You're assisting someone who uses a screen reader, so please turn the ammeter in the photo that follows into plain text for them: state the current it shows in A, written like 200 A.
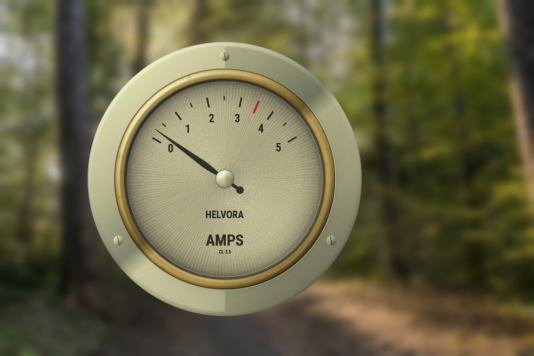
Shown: 0.25 A
